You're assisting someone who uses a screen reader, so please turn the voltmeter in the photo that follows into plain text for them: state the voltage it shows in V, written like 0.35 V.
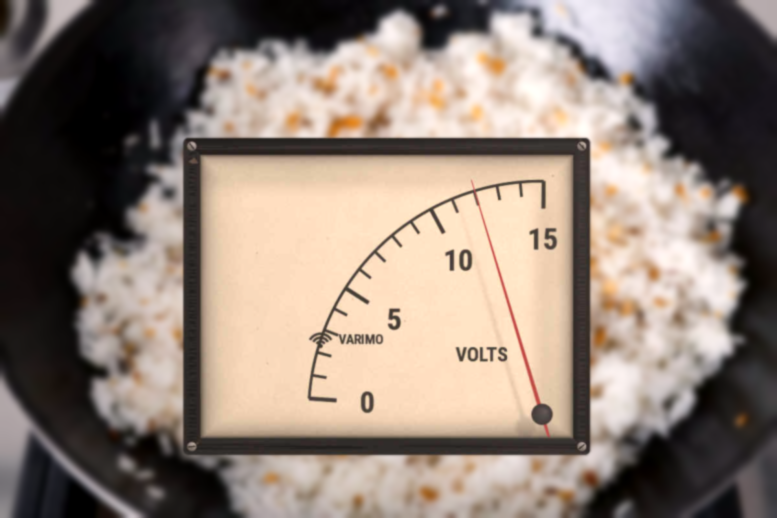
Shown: 12 V
